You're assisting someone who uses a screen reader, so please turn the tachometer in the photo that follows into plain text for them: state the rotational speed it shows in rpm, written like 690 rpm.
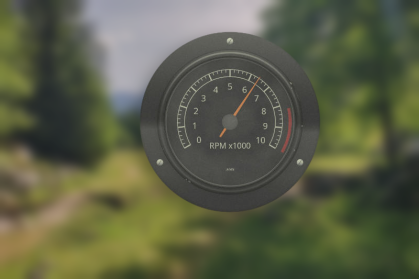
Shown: 6400 rpm
